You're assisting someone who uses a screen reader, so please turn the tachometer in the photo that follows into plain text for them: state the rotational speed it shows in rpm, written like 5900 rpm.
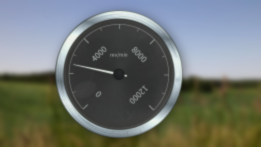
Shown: 2500 rpm
